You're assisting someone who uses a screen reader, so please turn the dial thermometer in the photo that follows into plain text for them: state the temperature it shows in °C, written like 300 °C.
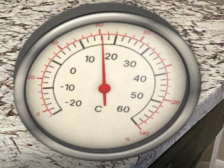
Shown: 16 °C
